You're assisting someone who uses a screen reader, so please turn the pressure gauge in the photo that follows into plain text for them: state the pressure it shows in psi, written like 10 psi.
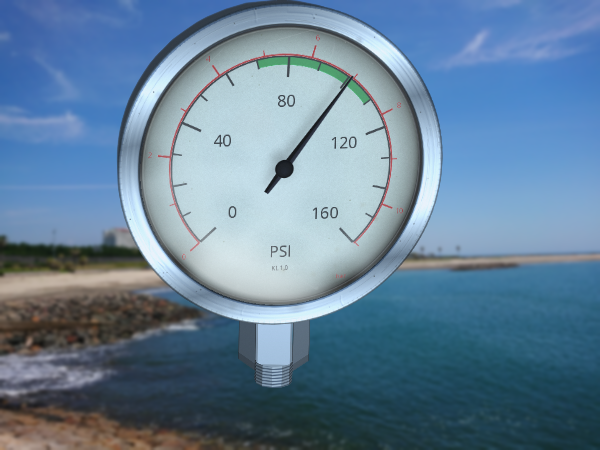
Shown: 100 psi
